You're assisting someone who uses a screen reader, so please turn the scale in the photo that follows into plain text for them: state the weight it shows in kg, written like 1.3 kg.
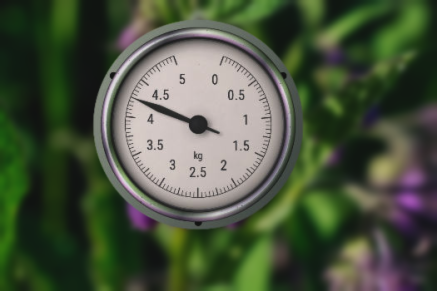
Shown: 4.25 kg
